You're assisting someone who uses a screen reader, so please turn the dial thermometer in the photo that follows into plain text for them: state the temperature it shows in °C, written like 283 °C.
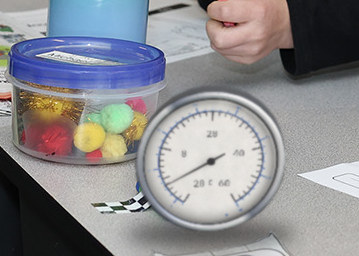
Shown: -12 °C
